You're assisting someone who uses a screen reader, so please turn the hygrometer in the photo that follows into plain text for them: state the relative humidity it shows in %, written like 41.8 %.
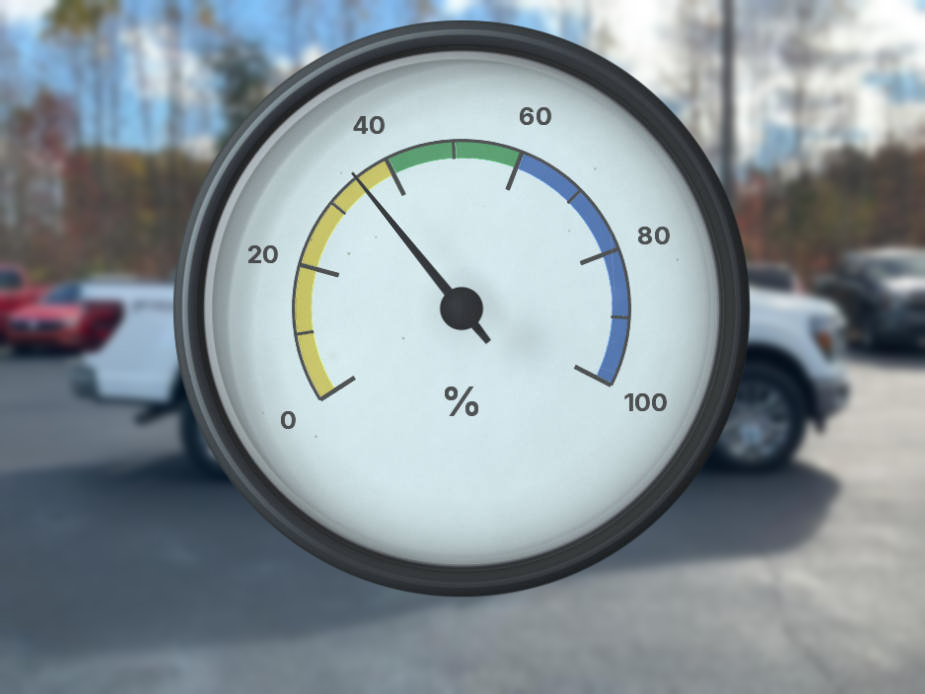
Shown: 35 %
